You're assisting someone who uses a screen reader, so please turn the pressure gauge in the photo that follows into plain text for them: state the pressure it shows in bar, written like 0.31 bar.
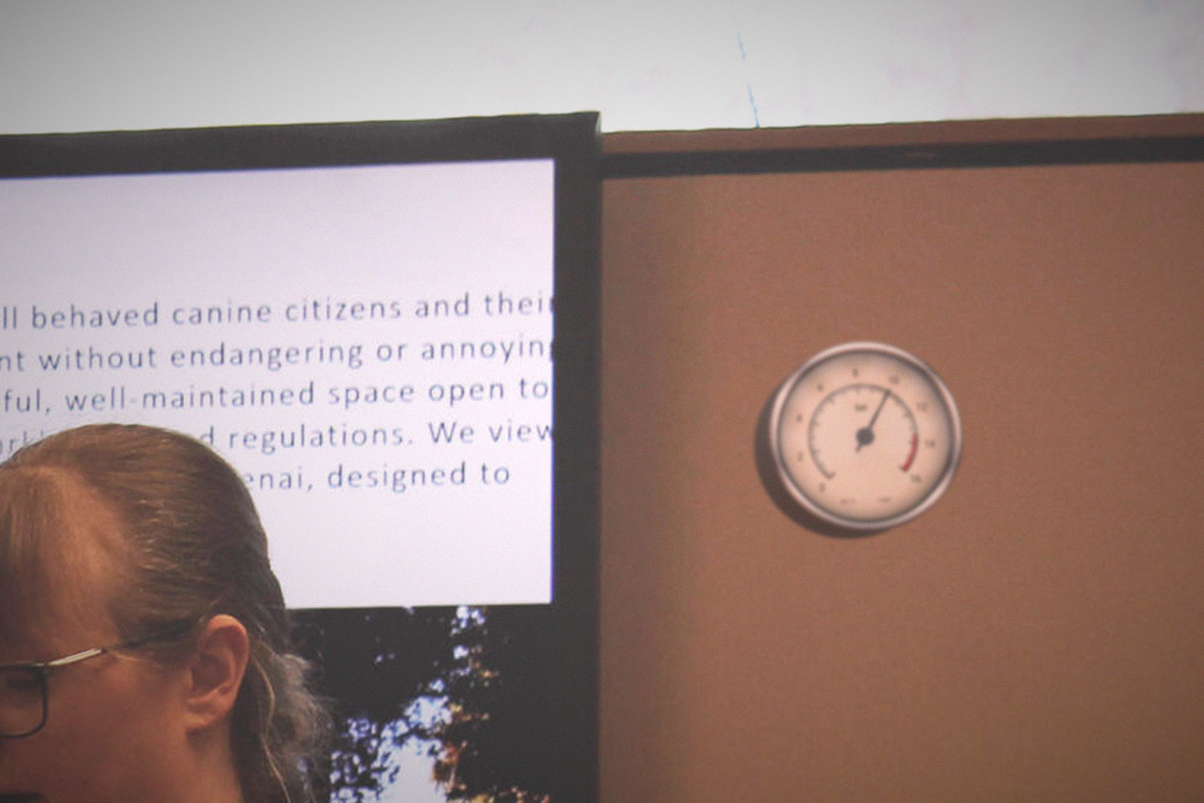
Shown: 10 bar
